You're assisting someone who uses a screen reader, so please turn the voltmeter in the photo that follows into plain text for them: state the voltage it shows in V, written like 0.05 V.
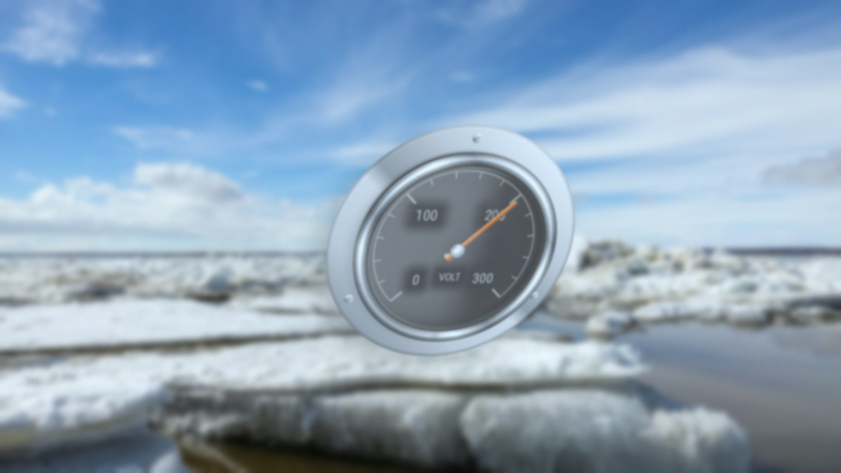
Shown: 200 V
